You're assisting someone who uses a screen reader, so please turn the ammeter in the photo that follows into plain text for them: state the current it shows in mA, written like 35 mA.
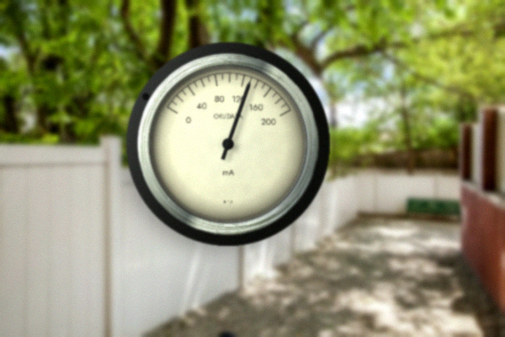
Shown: 130 mA
